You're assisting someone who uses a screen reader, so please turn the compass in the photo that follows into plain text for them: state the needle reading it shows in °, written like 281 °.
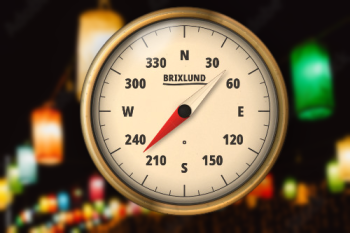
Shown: 225 °
